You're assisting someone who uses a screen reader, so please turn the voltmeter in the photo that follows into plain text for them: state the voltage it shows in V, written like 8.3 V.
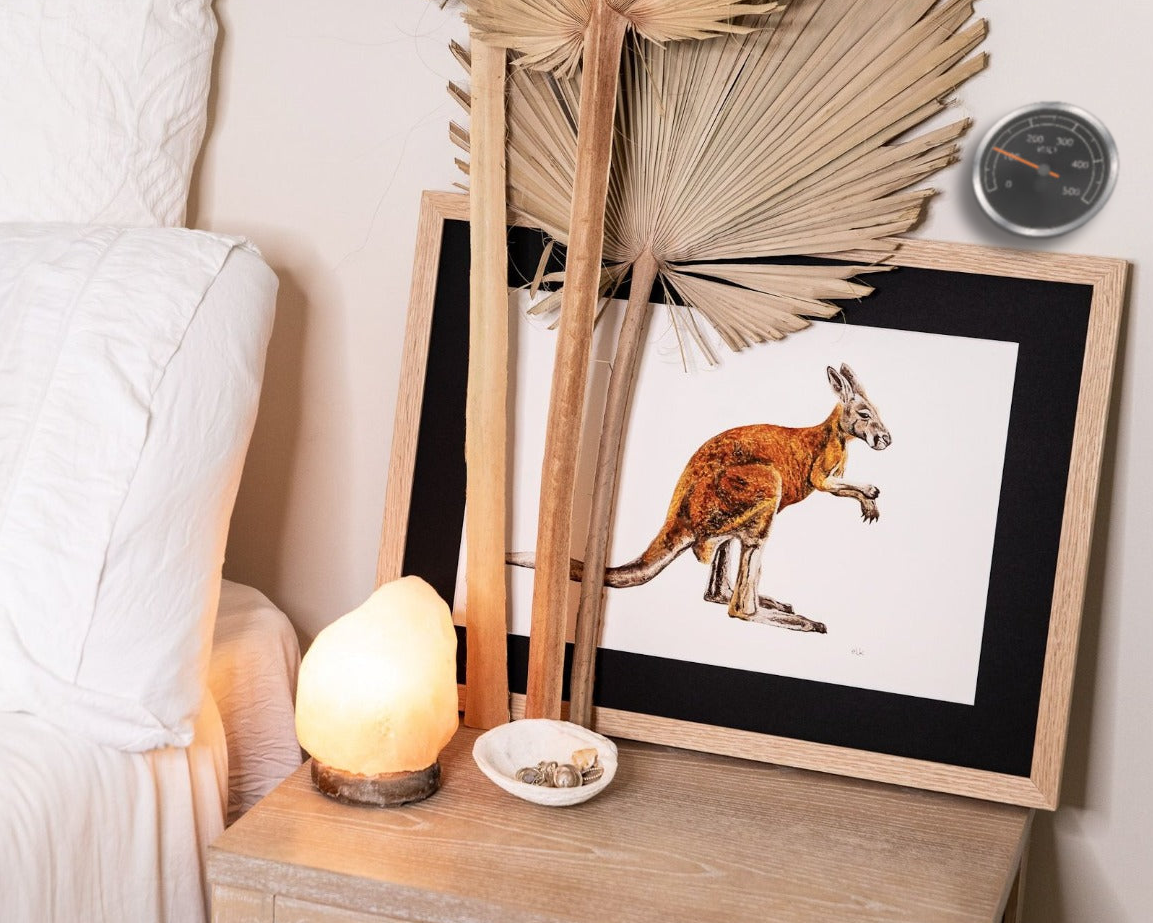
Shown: 100 V
